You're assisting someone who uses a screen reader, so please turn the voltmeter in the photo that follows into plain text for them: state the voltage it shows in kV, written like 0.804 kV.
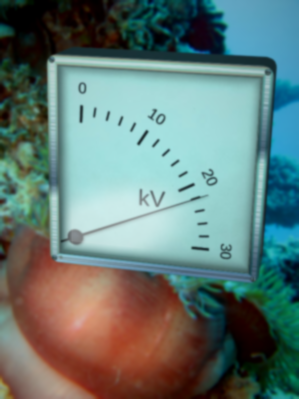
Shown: 22 kV
